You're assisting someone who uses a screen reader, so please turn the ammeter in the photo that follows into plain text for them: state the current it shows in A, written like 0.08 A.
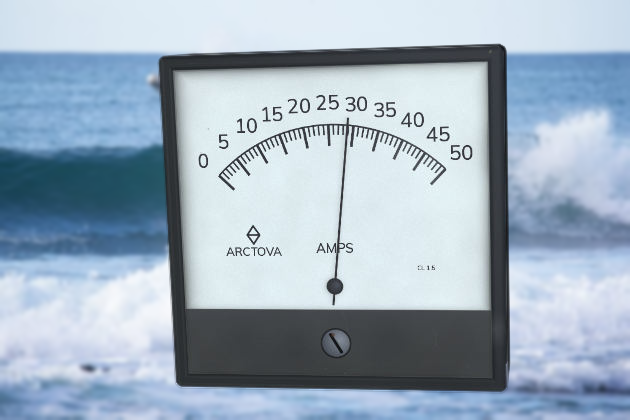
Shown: 29 A
